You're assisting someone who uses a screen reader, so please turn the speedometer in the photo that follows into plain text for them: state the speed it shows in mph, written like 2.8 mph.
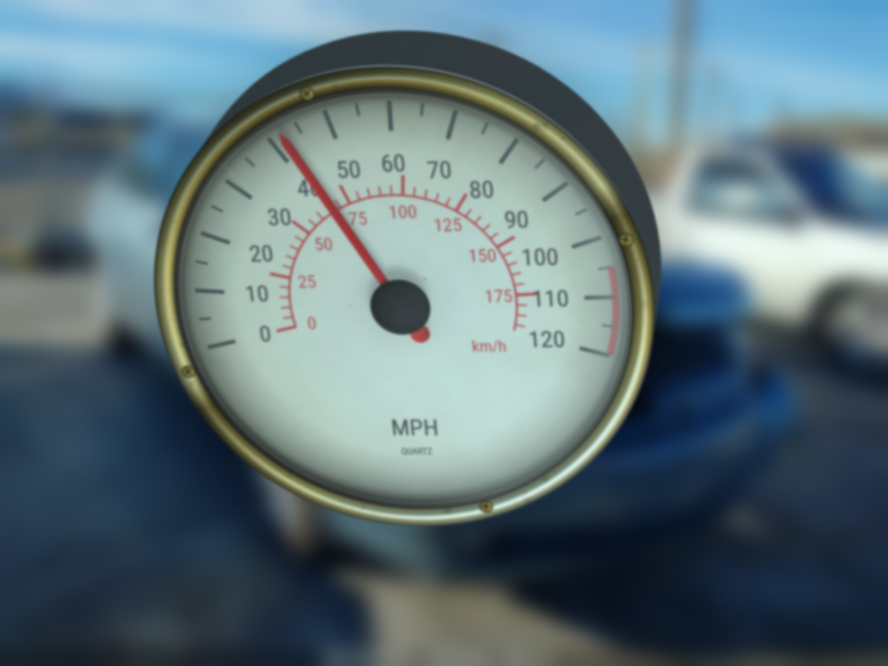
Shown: 42.5 mph
